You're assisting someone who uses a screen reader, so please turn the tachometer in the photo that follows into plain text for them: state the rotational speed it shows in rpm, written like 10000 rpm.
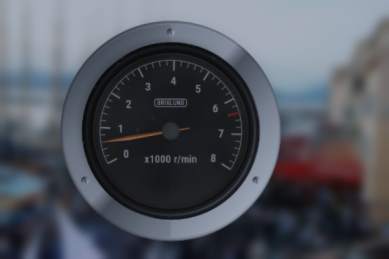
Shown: 600 rpm
